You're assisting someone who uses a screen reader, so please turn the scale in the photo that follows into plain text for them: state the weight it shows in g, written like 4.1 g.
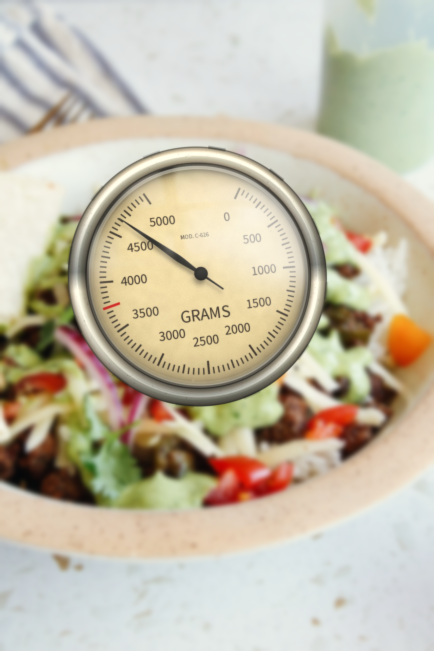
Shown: 4650 g
